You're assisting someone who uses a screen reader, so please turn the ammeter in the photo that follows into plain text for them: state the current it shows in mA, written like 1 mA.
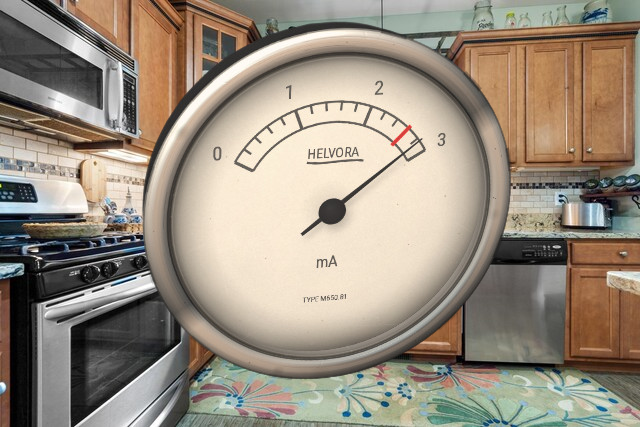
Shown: 2.8 mA
